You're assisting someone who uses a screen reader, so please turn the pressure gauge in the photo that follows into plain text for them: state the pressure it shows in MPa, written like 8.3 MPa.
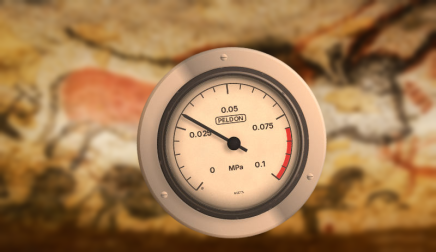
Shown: 0.03 MPa
